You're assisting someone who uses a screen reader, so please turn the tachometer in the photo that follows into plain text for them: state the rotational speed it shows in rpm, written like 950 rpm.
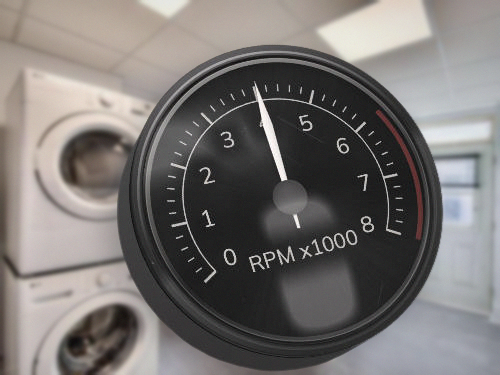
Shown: 4000 rpm
